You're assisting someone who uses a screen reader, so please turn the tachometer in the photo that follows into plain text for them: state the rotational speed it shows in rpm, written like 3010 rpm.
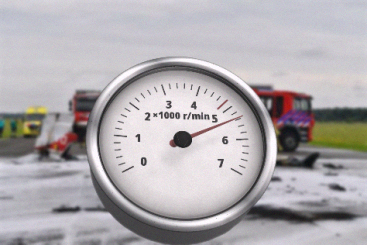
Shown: 5400 rpm
